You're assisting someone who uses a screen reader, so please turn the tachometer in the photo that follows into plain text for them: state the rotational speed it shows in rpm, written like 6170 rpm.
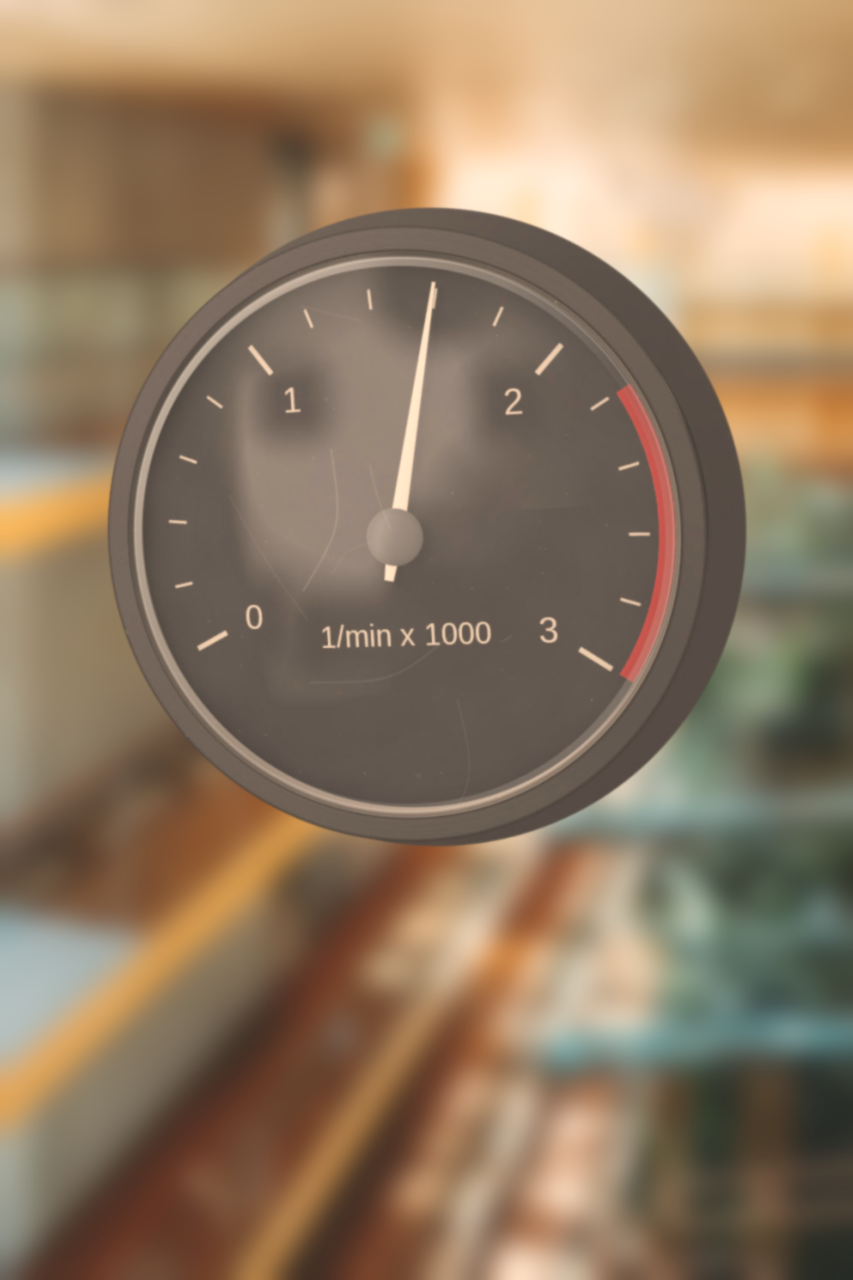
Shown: 1600 rpm
